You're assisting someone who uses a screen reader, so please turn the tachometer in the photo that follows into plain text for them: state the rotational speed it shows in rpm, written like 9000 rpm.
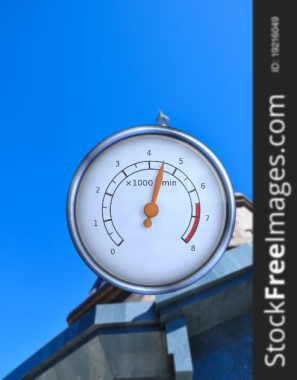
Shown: 4500 rpm
